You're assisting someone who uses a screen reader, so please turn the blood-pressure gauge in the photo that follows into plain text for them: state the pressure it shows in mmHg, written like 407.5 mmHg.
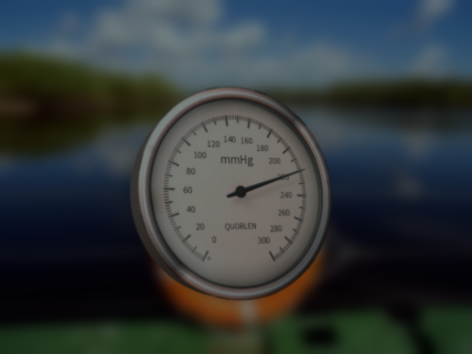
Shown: 220 mmHg
